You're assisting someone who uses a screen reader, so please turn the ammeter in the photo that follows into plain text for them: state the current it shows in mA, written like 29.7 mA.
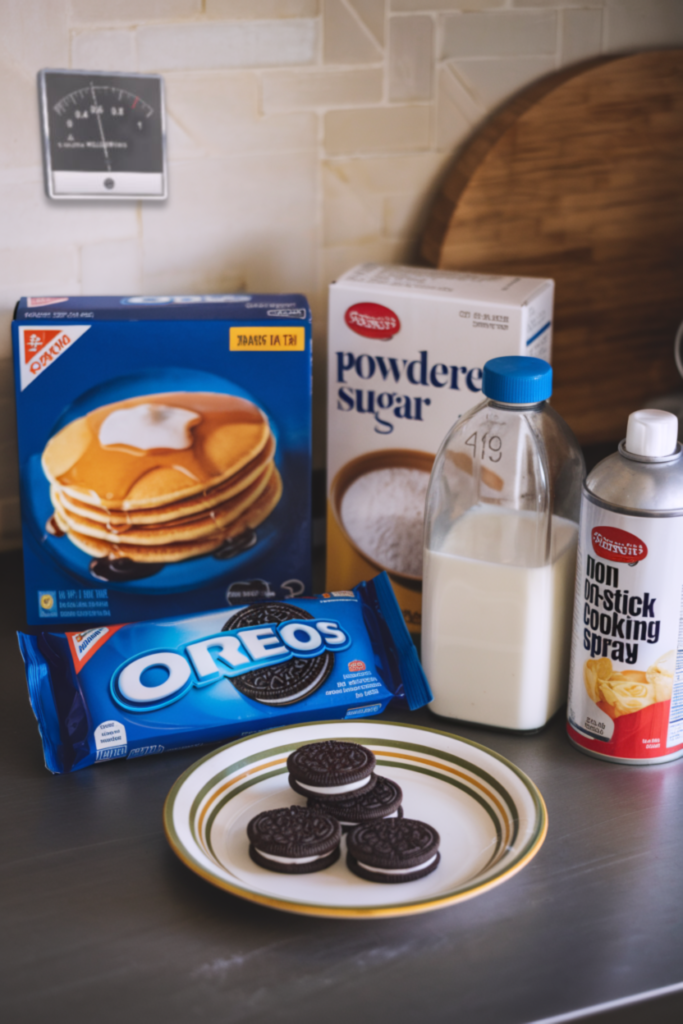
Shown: 0.6 mA
